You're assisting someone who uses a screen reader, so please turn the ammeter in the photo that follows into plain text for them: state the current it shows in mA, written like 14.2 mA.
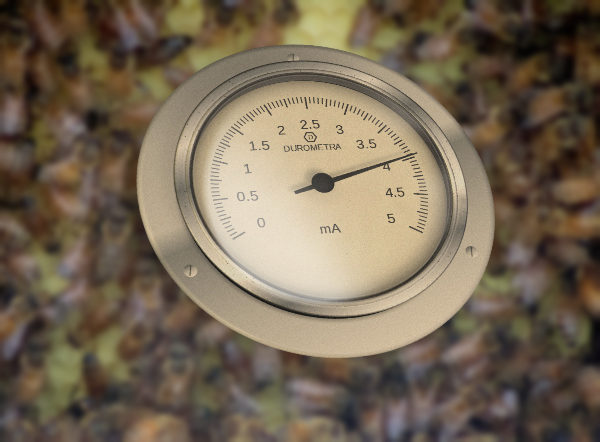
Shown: 4 mA
